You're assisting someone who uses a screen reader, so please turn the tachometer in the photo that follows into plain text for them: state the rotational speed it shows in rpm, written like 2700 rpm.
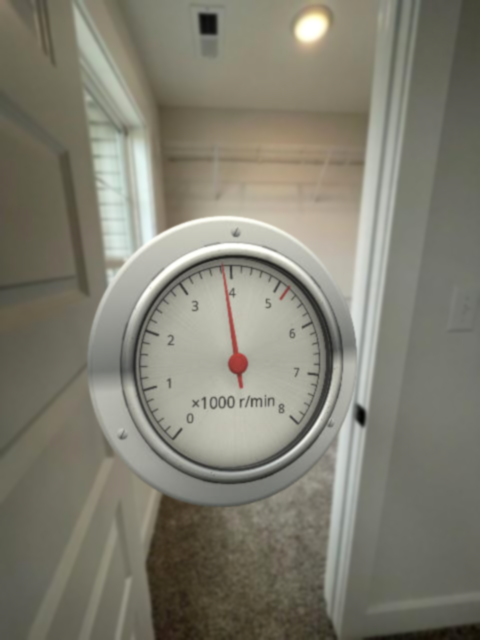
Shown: 3800 rpm
